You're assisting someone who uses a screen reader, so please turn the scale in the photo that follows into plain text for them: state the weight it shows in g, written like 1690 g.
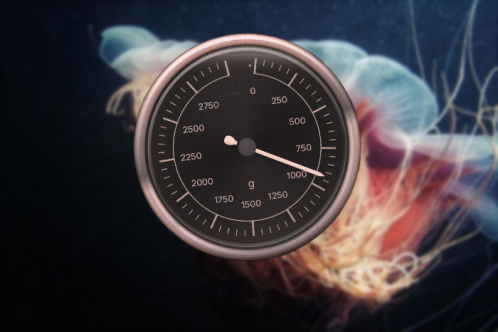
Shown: 925 g
